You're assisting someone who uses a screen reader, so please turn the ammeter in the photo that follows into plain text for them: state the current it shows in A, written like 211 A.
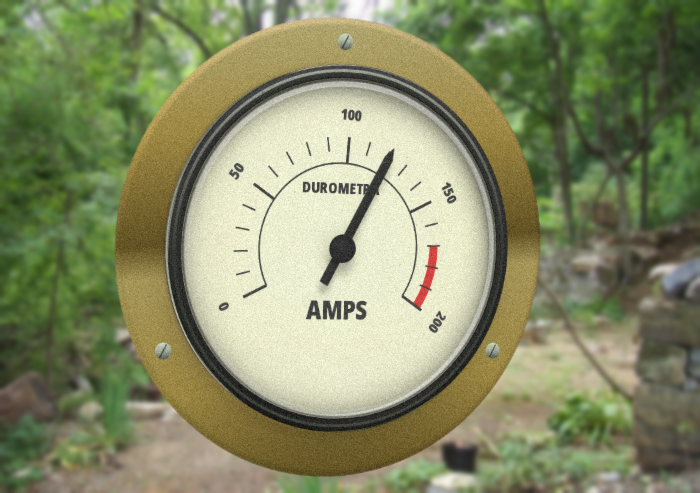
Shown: 120 A
